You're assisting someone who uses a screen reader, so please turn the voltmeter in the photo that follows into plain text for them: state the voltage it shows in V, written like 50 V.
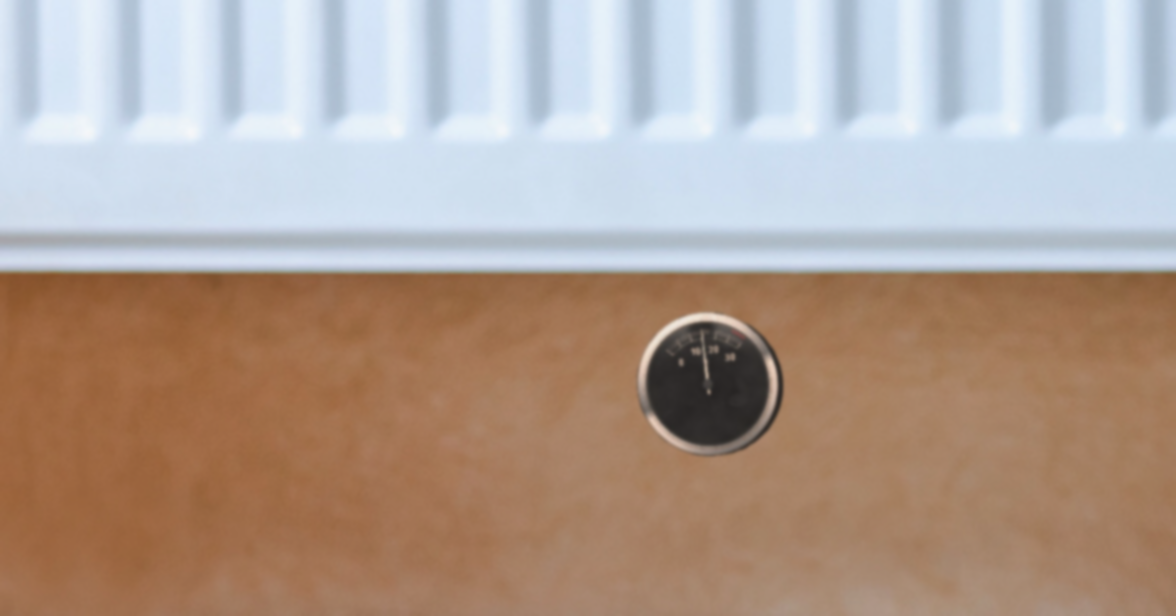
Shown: 15 V
